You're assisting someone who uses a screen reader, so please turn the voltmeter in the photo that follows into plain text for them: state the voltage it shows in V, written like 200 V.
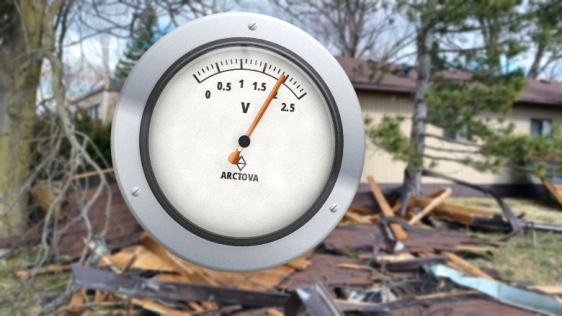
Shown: 1.9 V
